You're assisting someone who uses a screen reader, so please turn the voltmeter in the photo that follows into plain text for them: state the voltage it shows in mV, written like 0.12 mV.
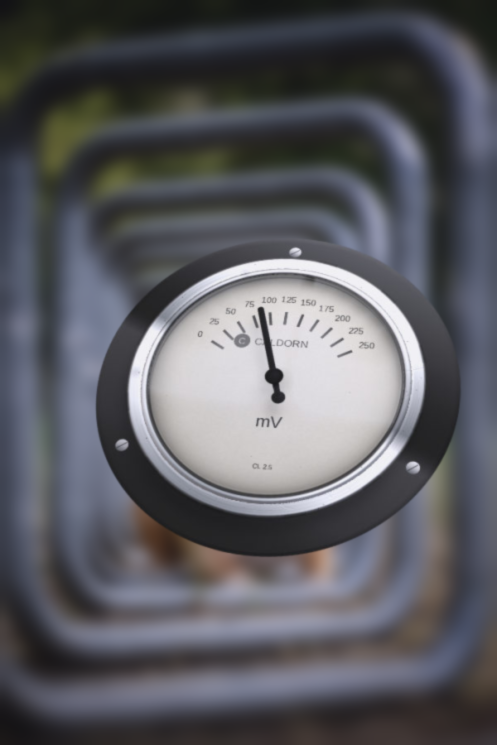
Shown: 87.5 mV
